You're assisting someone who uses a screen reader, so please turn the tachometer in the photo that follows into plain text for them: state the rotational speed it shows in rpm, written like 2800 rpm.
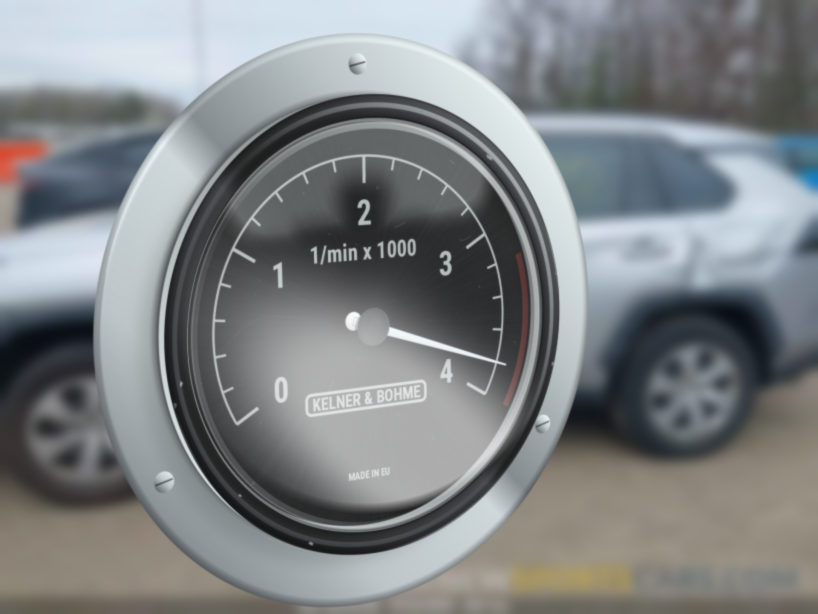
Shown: 3800 rpm
